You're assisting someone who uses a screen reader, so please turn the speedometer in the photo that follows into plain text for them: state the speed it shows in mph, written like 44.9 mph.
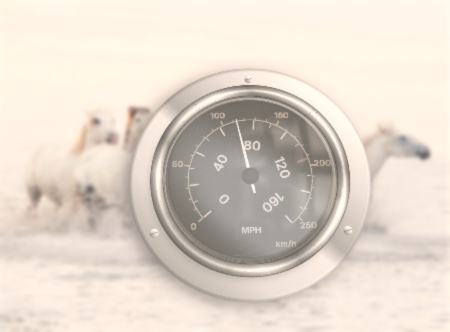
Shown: 70 mph
